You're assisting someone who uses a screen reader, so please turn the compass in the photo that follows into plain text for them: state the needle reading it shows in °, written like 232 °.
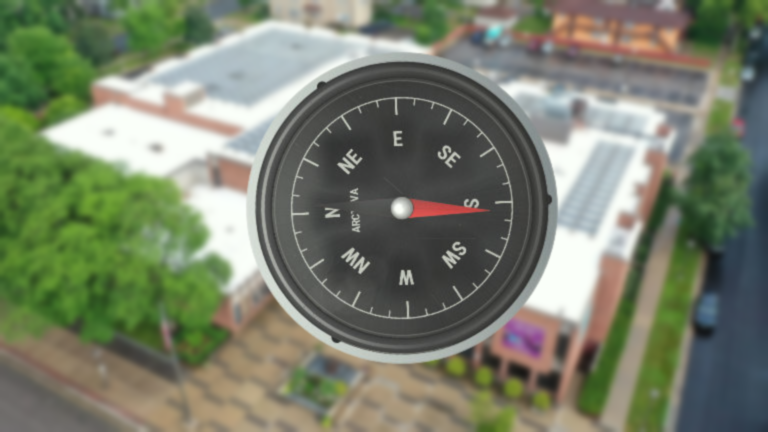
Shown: 185 °
